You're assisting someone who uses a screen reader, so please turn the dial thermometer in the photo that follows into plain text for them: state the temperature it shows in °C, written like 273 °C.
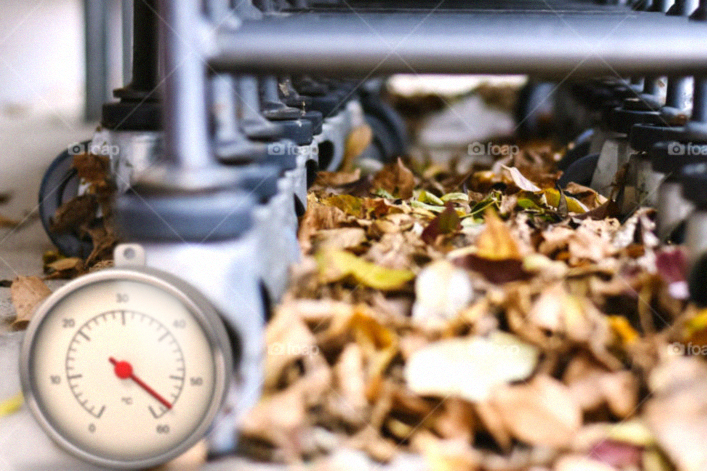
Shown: 56 °C
